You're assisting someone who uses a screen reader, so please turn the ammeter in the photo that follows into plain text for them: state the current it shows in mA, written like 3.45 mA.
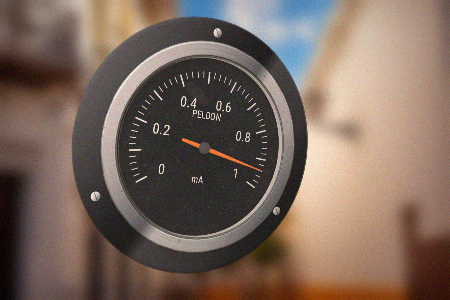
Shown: 0.94 mA
